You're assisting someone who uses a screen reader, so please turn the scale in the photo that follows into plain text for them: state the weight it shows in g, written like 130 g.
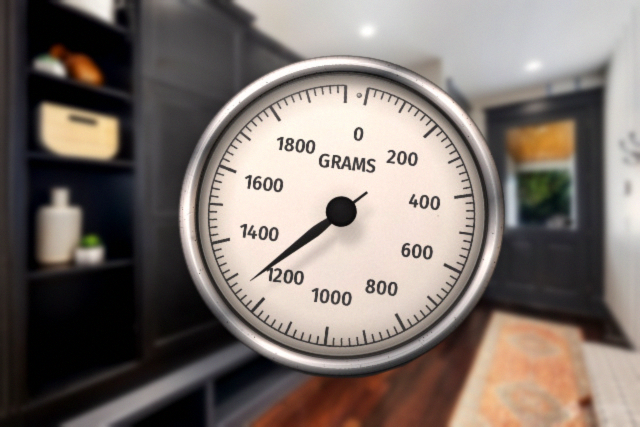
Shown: 1260 g
